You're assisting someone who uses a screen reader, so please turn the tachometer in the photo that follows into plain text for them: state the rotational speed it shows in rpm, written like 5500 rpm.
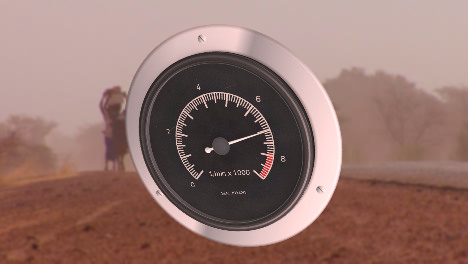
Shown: 7000 rpm
